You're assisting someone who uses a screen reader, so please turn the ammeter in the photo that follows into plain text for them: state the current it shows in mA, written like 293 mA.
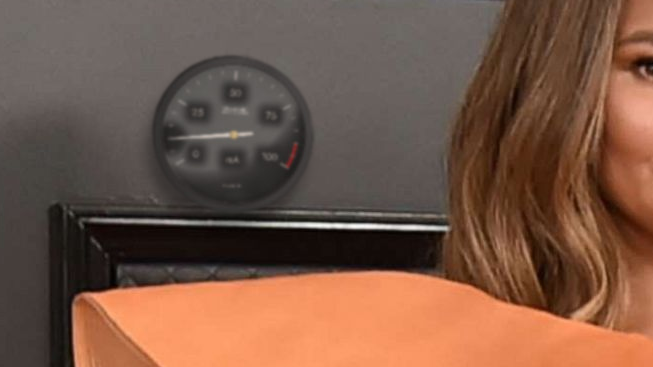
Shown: 10 mA
